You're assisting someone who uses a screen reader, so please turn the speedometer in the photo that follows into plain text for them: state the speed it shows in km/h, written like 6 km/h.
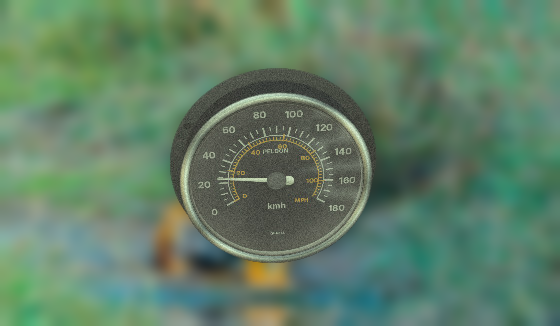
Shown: 25 km/h
